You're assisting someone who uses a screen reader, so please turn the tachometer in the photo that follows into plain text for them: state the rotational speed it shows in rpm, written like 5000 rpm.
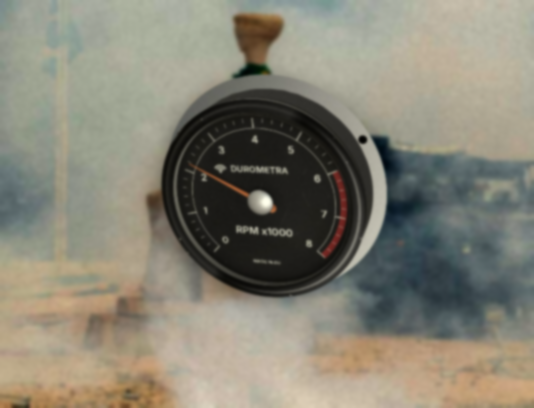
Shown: 2200 rpm
